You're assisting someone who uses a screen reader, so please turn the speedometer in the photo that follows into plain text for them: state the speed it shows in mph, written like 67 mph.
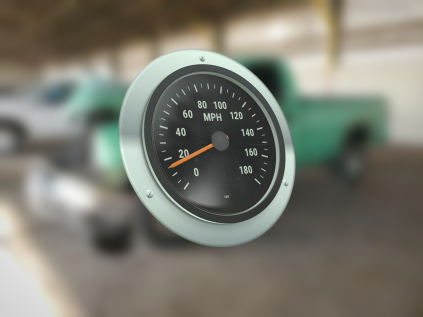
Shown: 15 mph
